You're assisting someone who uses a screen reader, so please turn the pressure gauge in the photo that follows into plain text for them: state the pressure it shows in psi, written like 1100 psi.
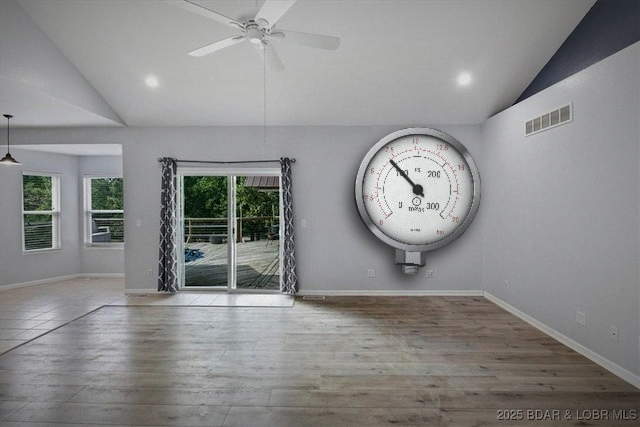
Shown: 100 psi
